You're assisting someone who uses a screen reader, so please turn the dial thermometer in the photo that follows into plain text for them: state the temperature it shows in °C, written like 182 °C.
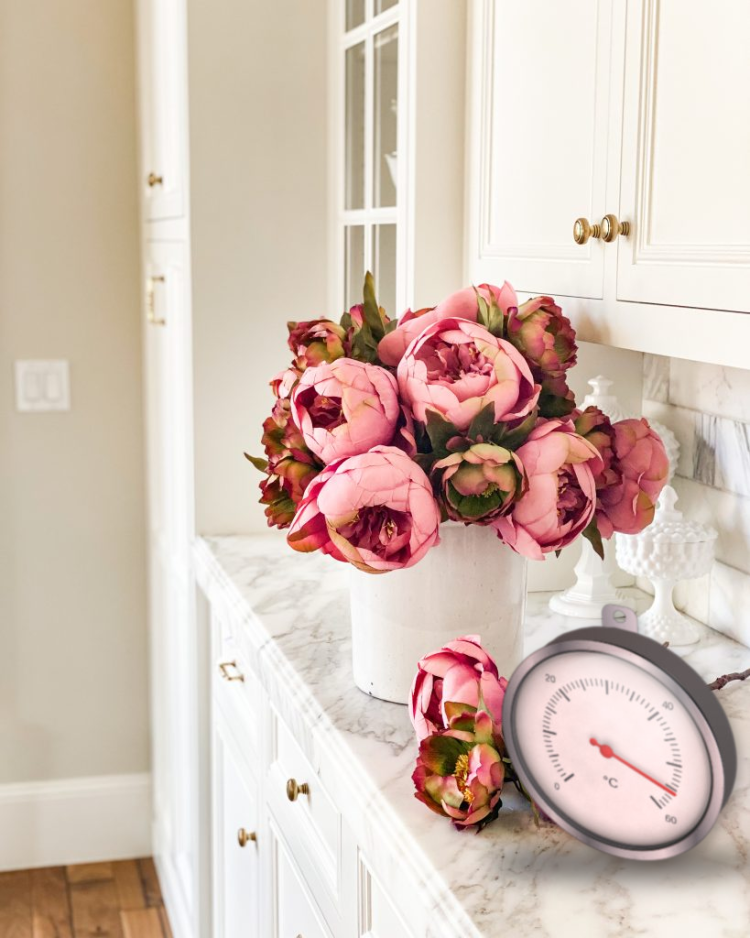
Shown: 55 °C
